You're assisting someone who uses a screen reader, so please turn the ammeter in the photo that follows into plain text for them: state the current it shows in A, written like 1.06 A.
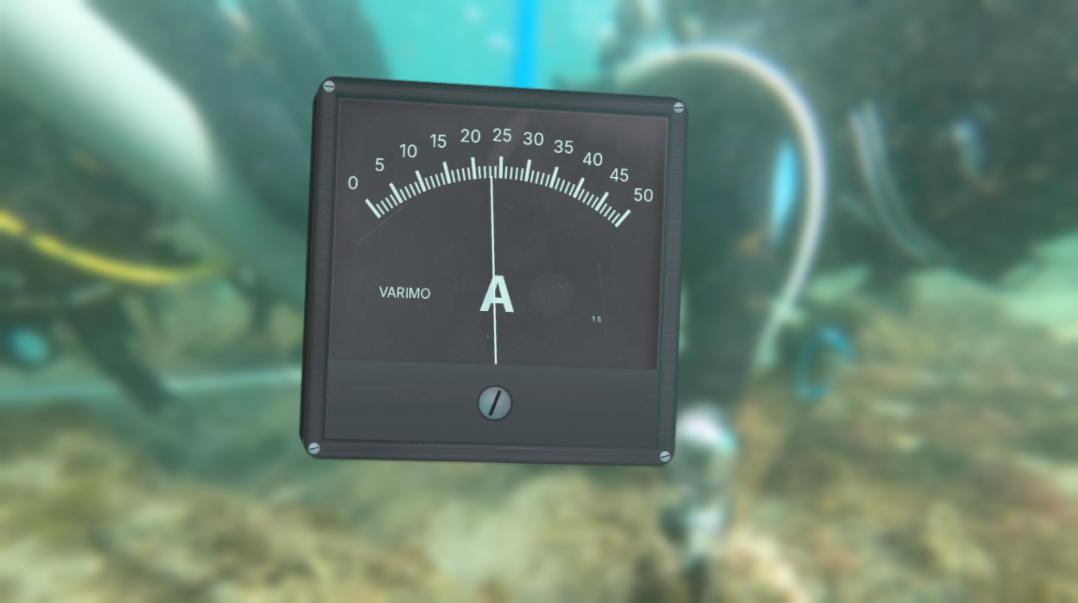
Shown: 23 A
